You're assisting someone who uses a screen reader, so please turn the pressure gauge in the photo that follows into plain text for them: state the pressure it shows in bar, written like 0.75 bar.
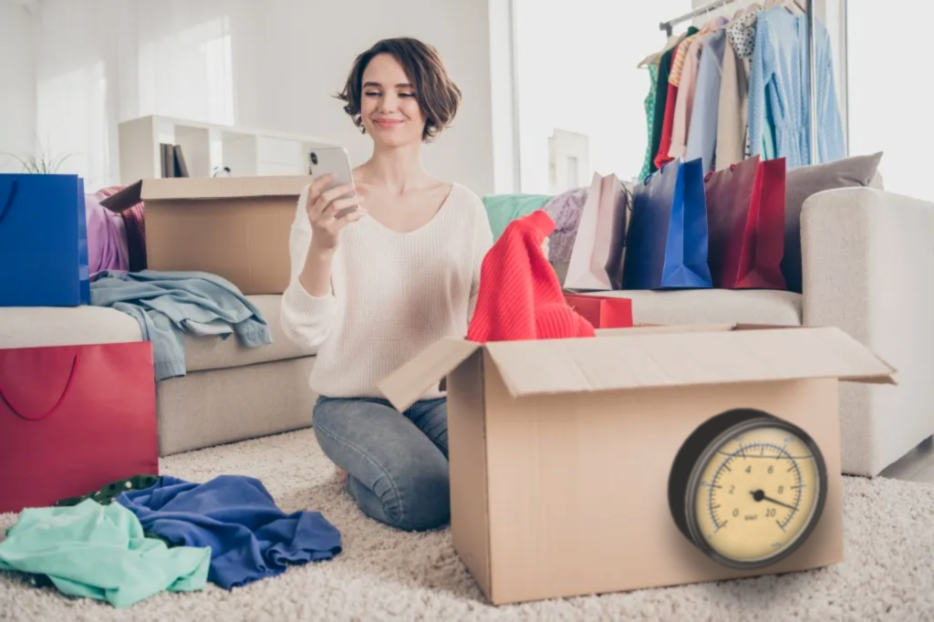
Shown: 9 bar
